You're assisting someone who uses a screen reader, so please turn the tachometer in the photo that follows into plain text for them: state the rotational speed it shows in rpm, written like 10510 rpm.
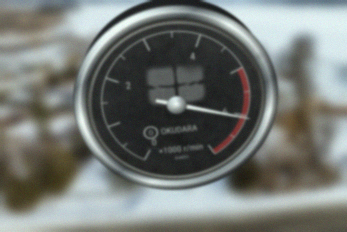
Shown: 6000 rpm
